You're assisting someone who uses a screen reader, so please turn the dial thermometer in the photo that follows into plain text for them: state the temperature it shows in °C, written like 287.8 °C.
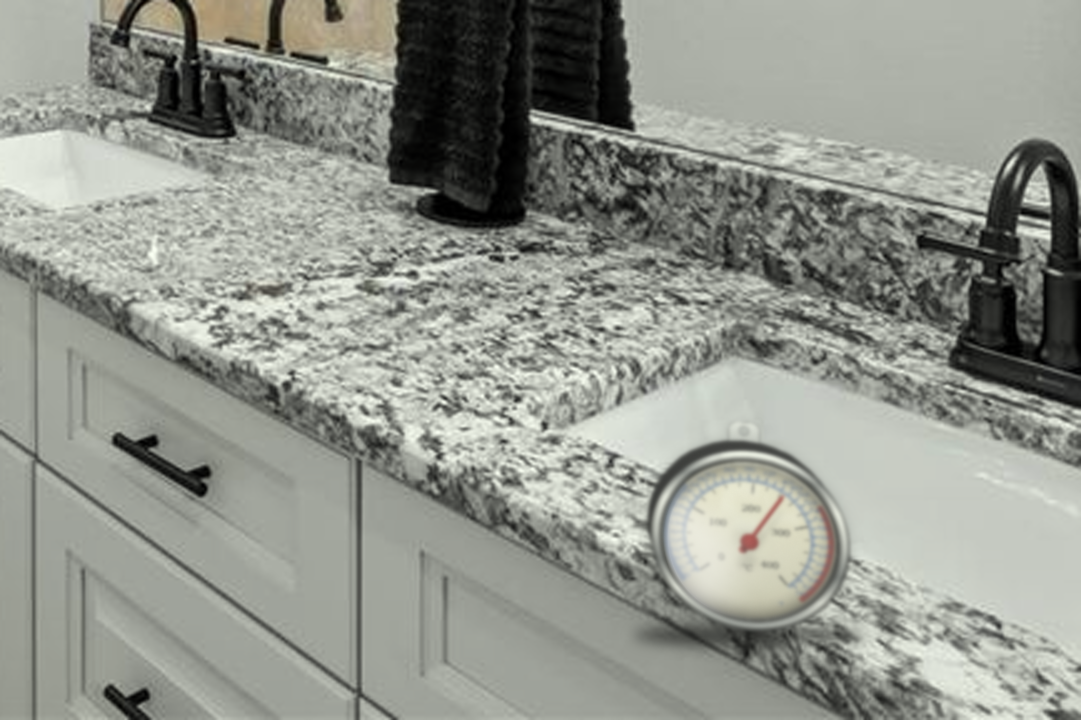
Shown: 240 °C
